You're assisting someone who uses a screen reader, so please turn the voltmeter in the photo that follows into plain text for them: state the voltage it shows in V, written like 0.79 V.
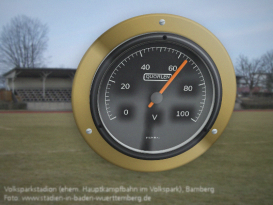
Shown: 64 V
